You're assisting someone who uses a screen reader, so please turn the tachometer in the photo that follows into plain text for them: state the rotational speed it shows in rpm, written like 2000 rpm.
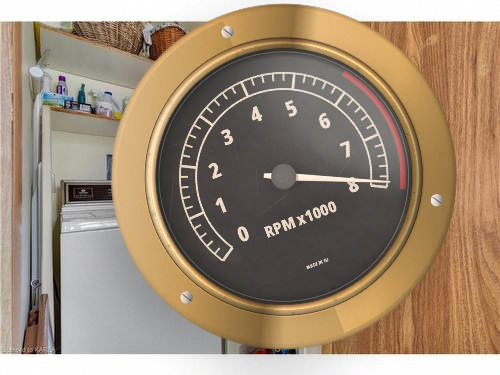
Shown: 7900 rpm
